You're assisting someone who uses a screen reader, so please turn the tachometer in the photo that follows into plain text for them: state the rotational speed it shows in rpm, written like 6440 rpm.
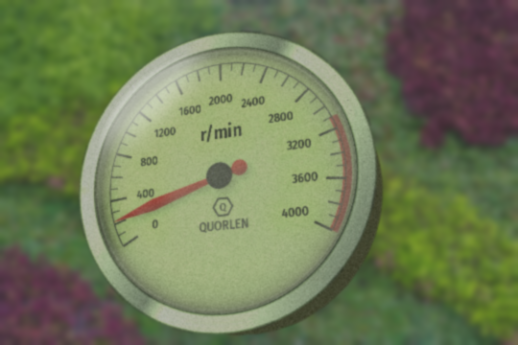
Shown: 200 rpm
